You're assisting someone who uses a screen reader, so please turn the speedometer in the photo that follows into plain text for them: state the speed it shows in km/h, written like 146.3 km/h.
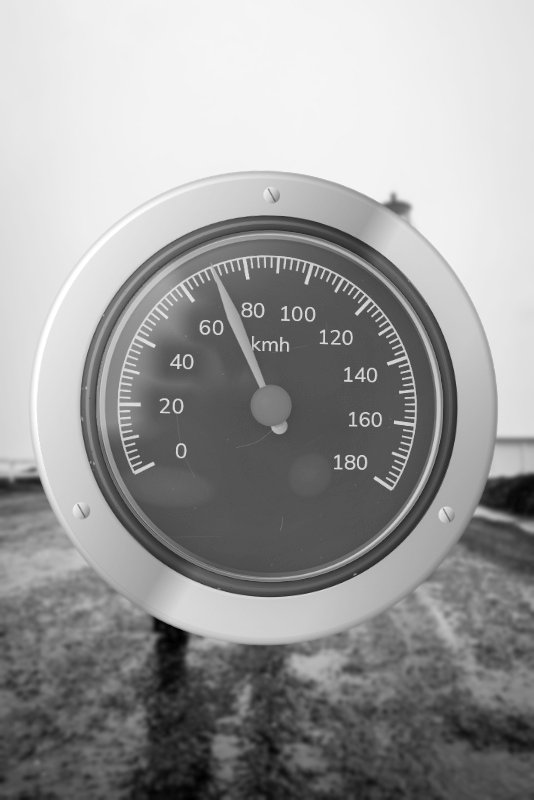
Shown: 70 km/h
